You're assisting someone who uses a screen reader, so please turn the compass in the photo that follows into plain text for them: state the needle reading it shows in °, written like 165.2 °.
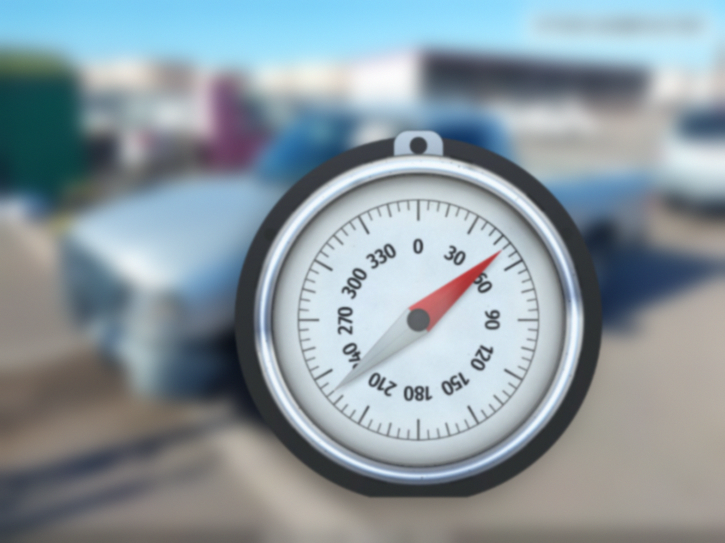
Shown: 50 °
